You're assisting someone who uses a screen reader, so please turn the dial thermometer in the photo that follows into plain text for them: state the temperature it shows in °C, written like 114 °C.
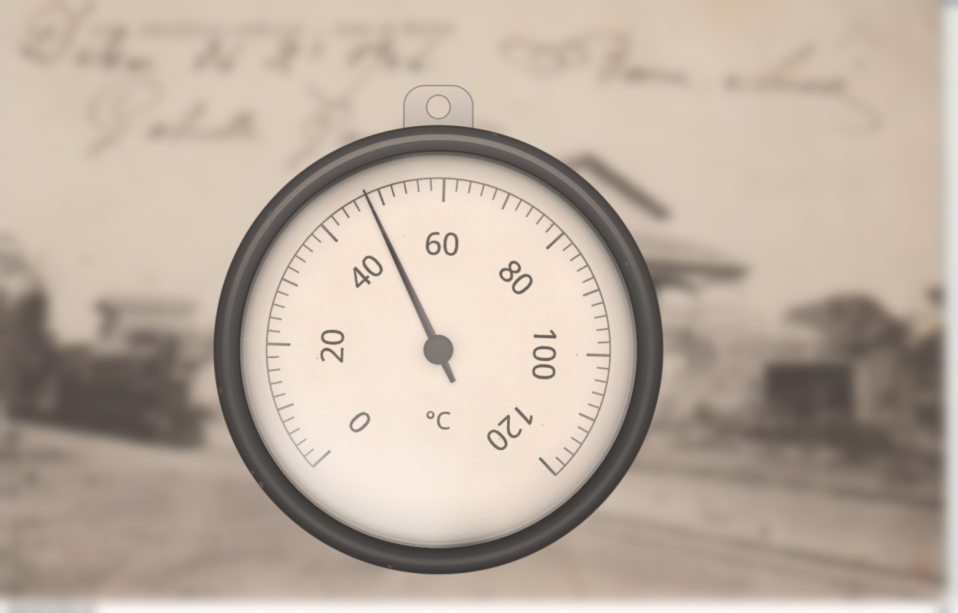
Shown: 48 °C
